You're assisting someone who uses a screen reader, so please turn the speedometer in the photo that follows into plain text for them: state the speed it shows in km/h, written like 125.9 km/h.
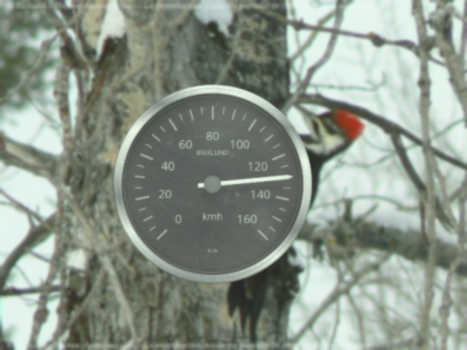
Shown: 130 km/h
